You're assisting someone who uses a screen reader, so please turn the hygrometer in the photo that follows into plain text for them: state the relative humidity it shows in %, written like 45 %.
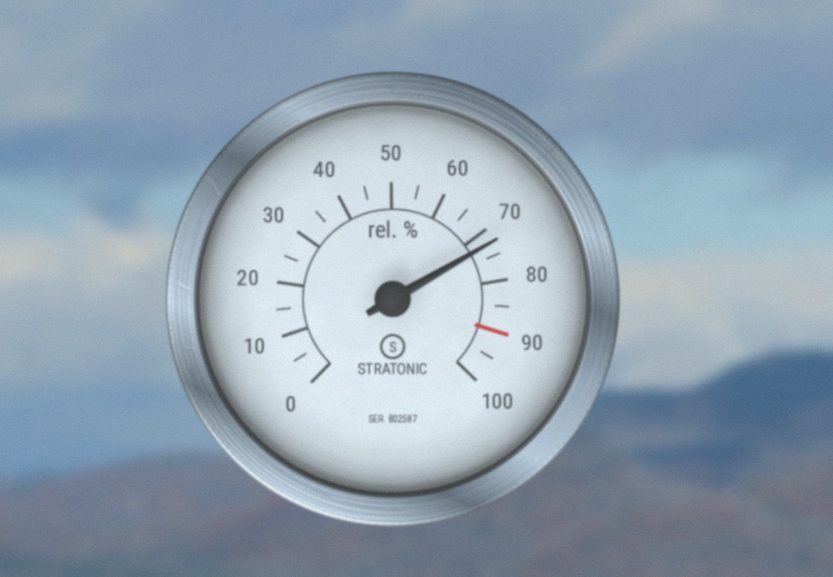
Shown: 72.5 %
